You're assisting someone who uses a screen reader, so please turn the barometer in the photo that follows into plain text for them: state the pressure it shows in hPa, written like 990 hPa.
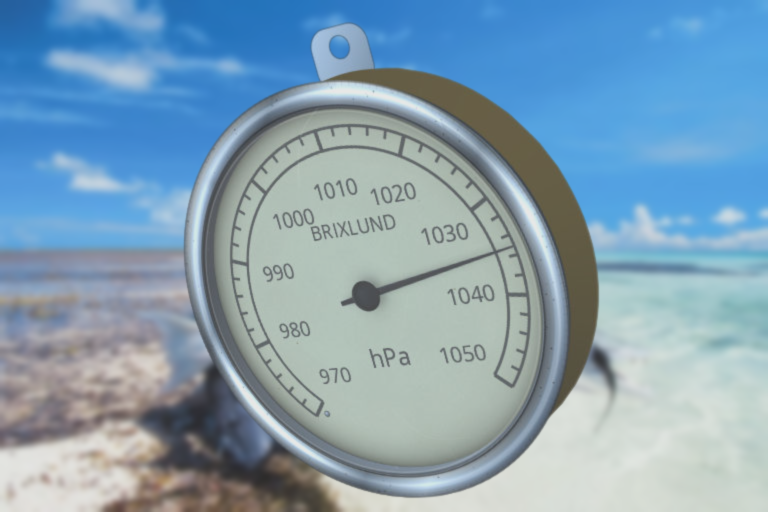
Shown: 1035 hPa
